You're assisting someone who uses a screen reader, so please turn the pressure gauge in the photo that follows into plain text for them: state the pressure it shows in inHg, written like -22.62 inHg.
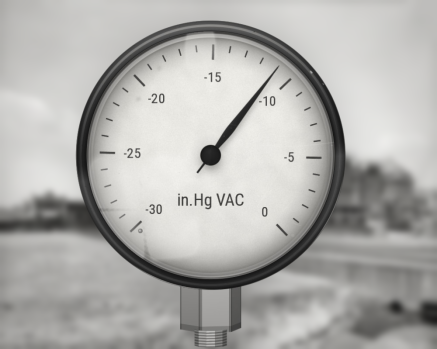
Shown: -11 inHg
